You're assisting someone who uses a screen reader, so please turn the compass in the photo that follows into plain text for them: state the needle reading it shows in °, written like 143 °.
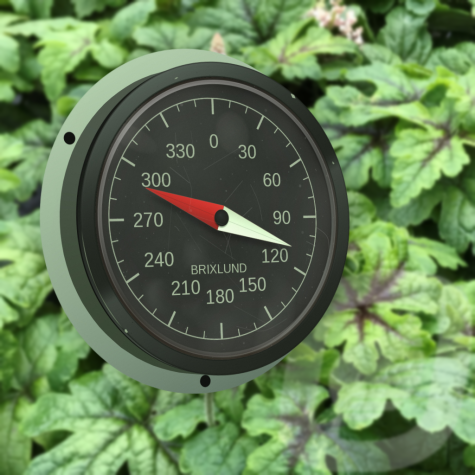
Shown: 290 °
